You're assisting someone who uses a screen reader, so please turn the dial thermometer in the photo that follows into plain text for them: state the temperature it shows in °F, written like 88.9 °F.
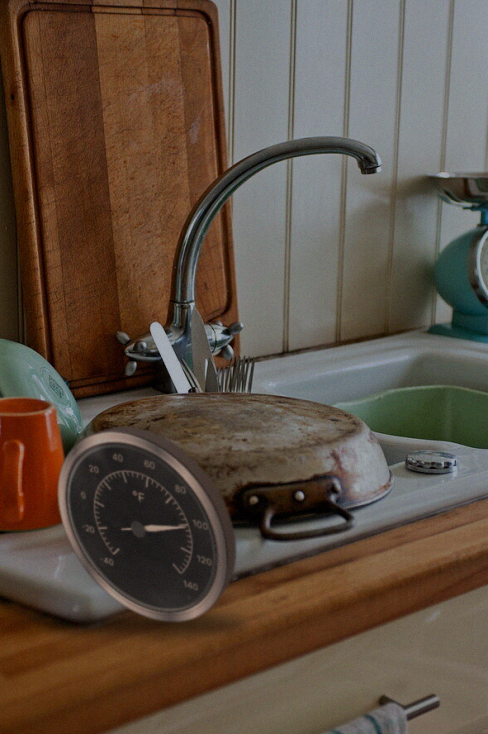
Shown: 100 °F
